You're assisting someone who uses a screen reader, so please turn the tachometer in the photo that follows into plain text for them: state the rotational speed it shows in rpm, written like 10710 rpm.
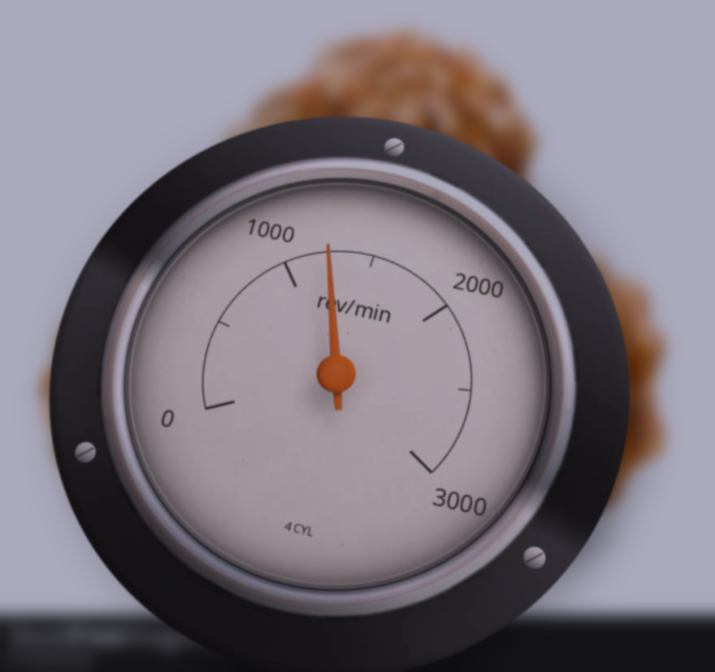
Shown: 1250 rpm
